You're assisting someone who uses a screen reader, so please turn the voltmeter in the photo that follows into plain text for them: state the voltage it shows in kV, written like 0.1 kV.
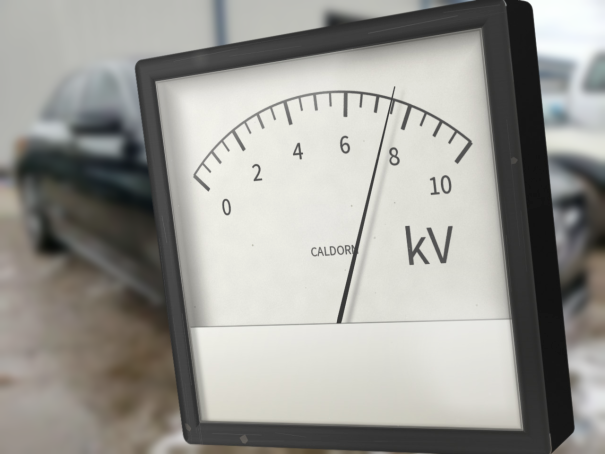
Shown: 7.5 kV
